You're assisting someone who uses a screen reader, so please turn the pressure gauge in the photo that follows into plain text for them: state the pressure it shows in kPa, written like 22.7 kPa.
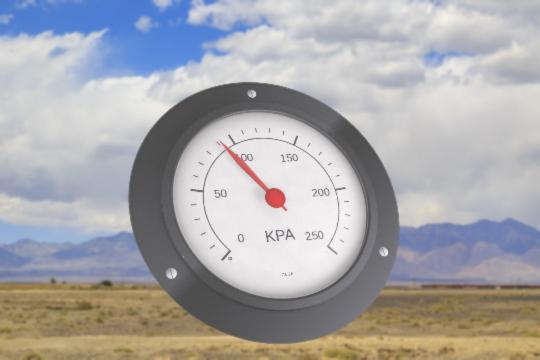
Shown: 90 kPa
